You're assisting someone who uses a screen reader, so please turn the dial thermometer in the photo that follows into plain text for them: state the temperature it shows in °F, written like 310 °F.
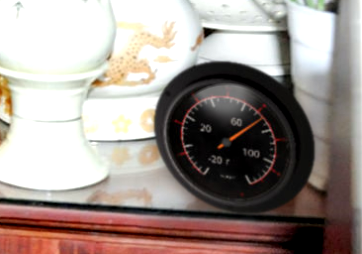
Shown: 72 °F
